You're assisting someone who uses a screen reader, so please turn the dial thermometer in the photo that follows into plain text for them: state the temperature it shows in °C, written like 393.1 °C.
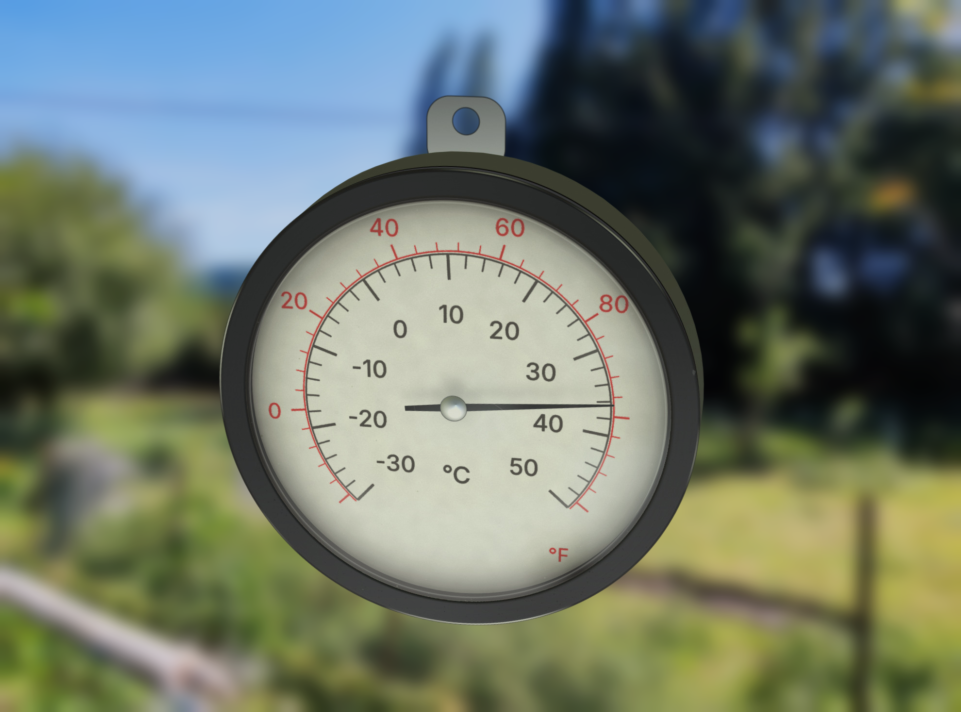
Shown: 36 °C
